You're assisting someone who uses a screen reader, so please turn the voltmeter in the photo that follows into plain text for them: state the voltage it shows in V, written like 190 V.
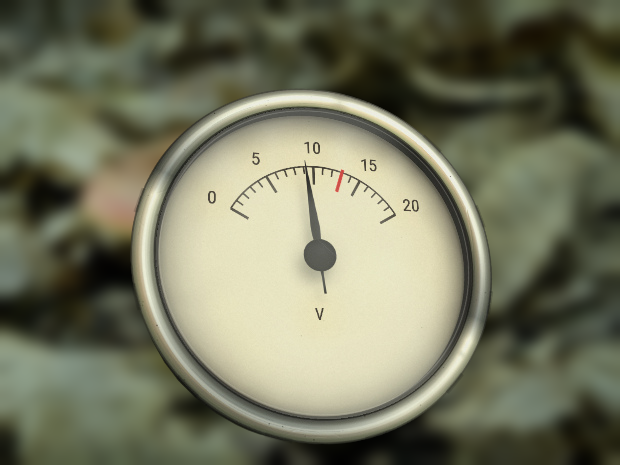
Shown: 9 V
